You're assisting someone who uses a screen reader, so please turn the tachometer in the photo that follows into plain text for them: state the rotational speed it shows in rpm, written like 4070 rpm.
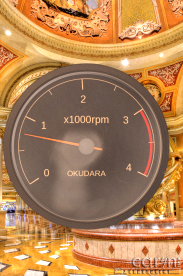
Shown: 750 rpm
